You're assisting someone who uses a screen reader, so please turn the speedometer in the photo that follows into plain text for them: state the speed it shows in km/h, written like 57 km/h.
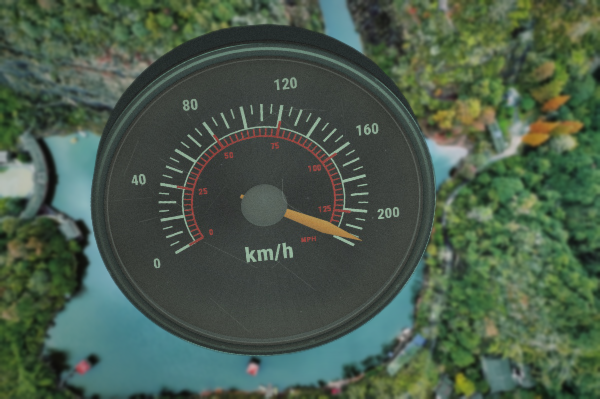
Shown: 215 km/h
